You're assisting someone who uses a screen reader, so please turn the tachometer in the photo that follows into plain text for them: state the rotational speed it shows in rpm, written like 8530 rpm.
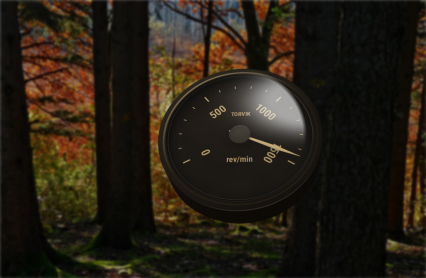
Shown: 1450 rpm
